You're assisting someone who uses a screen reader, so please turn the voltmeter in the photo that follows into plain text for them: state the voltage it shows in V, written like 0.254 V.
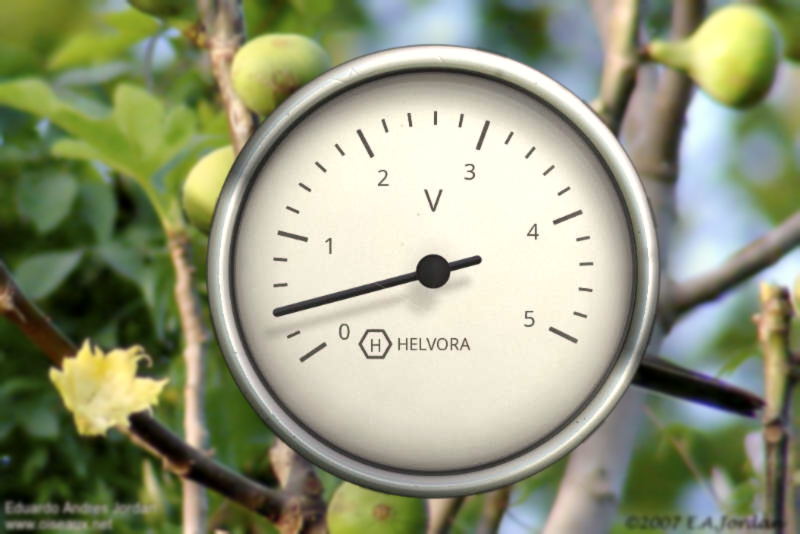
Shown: 0.4 V
